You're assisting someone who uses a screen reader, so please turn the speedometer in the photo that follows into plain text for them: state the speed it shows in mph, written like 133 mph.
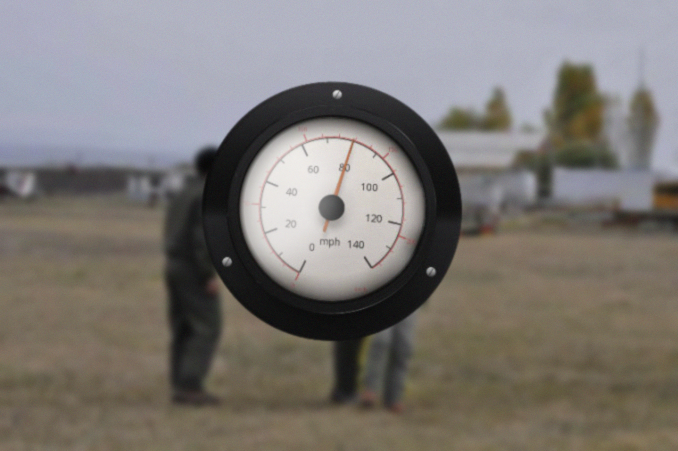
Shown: 80 mph
